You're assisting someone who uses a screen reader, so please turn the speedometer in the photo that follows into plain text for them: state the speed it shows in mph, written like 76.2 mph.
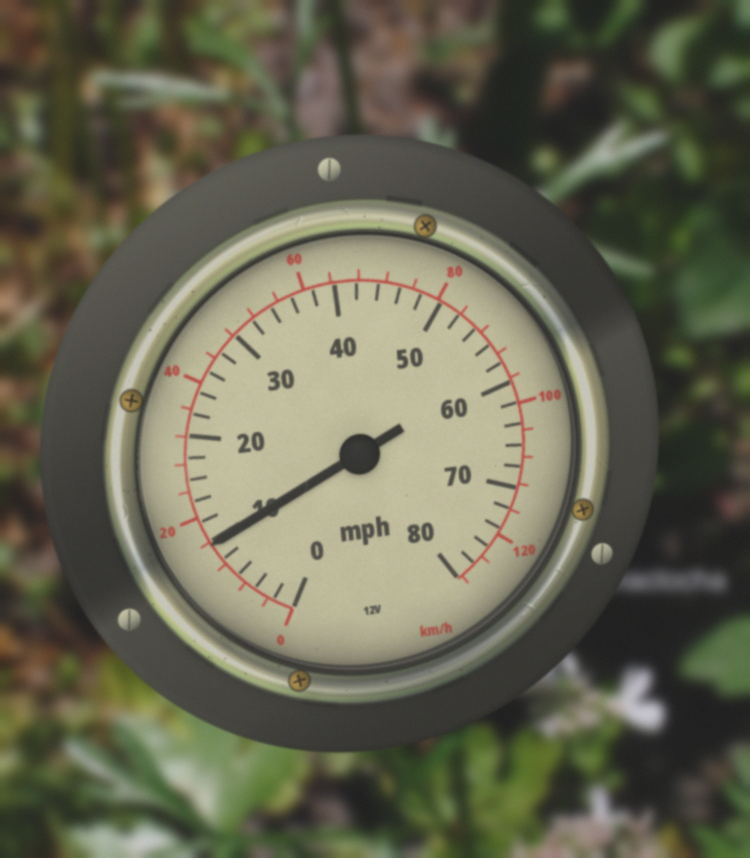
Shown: 10 mph
